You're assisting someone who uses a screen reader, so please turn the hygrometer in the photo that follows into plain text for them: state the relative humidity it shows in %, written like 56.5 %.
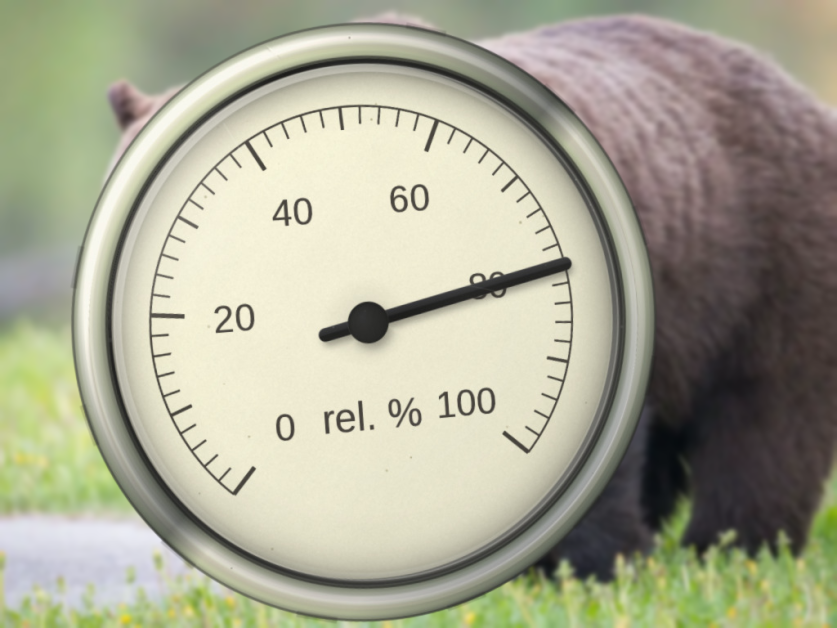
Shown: 80 %
